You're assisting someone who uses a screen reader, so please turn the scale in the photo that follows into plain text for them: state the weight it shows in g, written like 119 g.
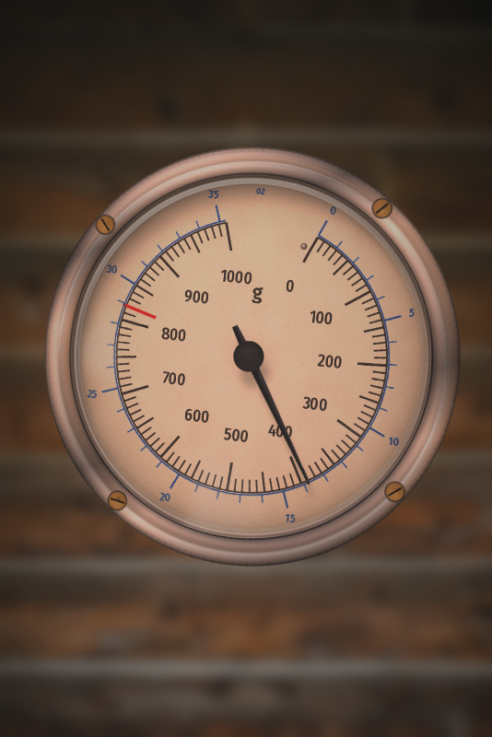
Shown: 390 g
